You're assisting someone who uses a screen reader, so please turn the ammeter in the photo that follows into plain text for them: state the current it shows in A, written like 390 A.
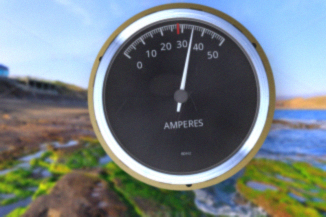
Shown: 35 A
